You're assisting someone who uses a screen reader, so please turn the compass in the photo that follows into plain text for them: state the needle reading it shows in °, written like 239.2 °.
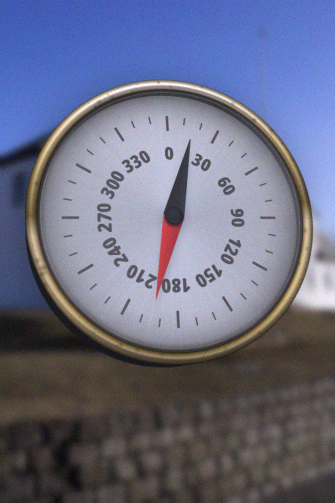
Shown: 195 °
